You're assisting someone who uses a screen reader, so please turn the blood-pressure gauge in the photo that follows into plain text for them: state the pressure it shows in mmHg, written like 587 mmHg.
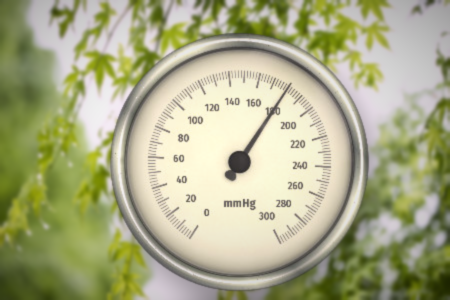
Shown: 180 mmHg
